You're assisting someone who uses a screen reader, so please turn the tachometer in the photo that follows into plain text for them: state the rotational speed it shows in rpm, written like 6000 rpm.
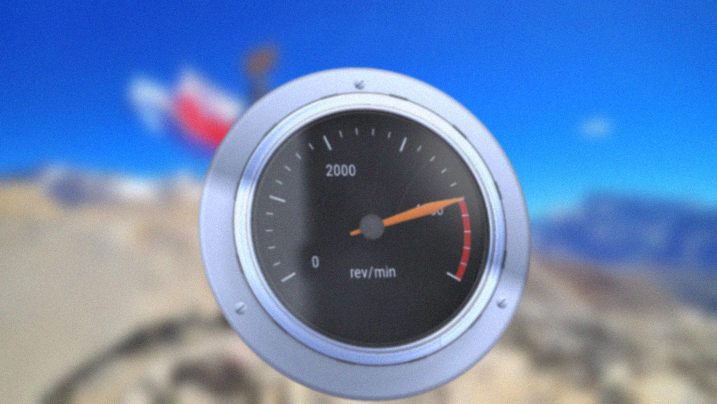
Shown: 4000 rpm
